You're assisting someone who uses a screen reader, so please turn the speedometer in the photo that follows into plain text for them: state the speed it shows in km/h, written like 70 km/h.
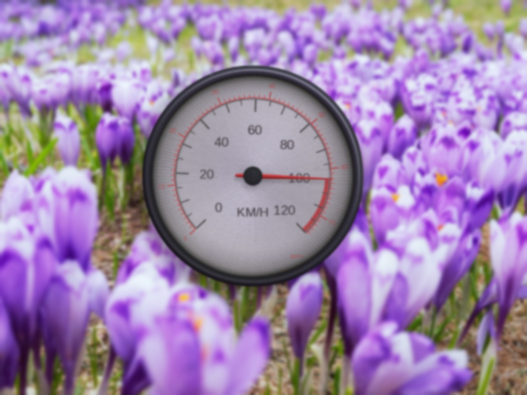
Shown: 100 km/h
